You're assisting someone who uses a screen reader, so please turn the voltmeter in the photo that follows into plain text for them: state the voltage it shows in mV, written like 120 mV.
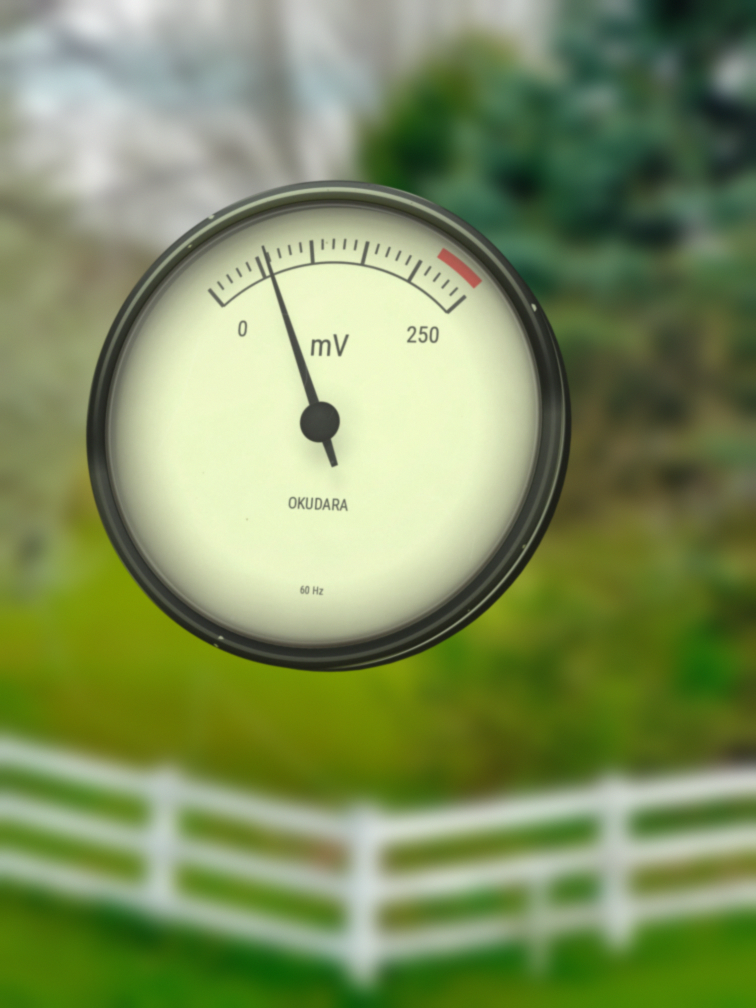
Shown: 60 mV
